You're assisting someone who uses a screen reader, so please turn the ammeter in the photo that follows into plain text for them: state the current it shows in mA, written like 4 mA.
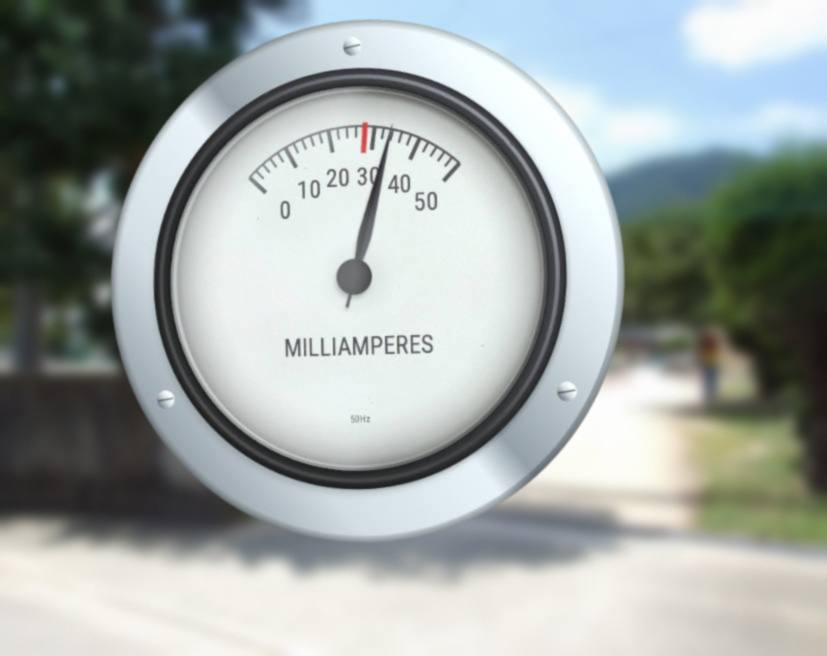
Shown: 34 mA
